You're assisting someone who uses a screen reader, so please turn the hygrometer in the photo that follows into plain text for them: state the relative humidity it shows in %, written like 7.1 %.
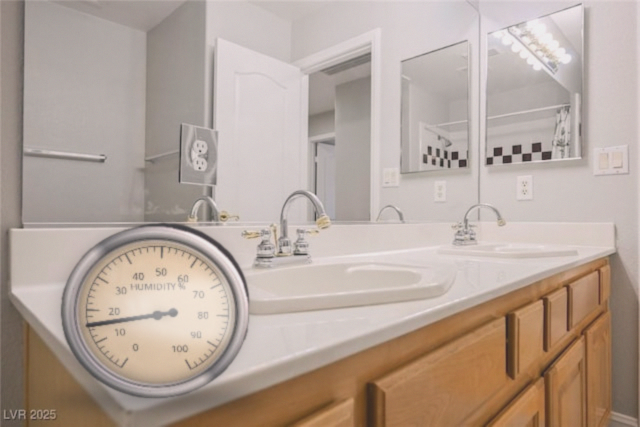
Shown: 16 %
